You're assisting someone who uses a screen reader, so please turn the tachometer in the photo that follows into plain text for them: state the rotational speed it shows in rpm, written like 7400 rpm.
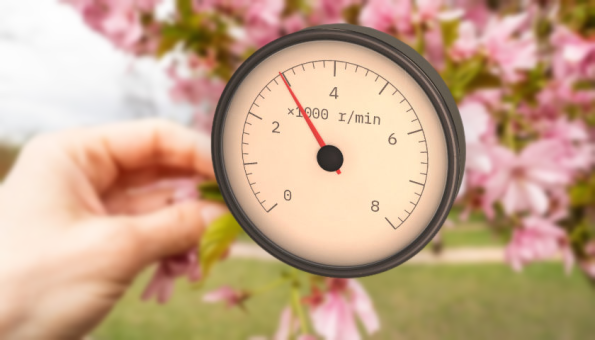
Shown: 3000 rpm
